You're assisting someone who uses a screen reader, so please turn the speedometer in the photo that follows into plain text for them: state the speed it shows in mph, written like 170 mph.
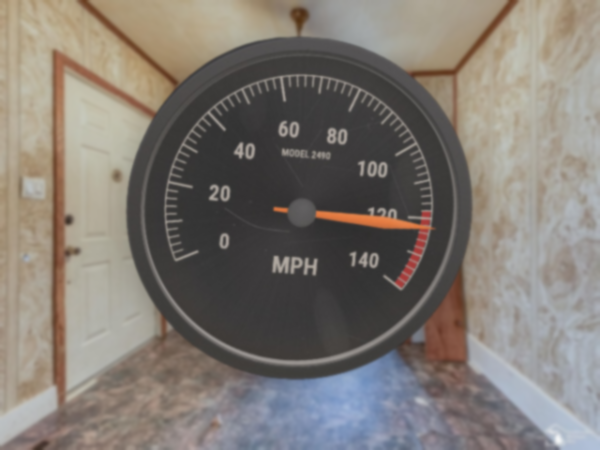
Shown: 122 mph
